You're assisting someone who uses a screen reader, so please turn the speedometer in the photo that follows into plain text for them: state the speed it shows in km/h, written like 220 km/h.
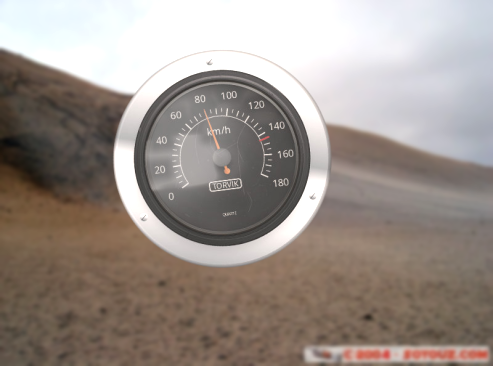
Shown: 80 km/h
